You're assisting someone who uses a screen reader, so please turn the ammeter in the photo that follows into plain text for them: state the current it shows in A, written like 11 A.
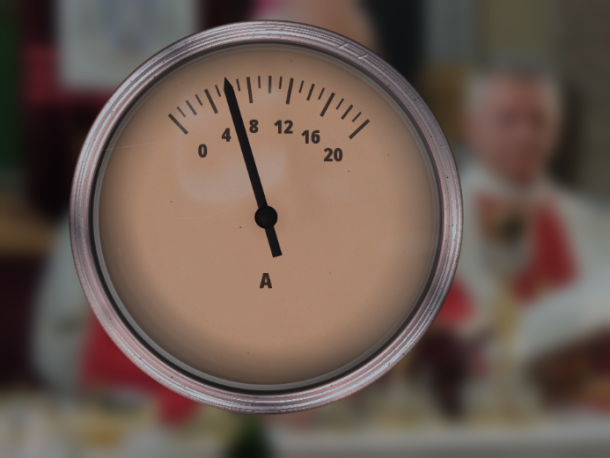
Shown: 6 A
